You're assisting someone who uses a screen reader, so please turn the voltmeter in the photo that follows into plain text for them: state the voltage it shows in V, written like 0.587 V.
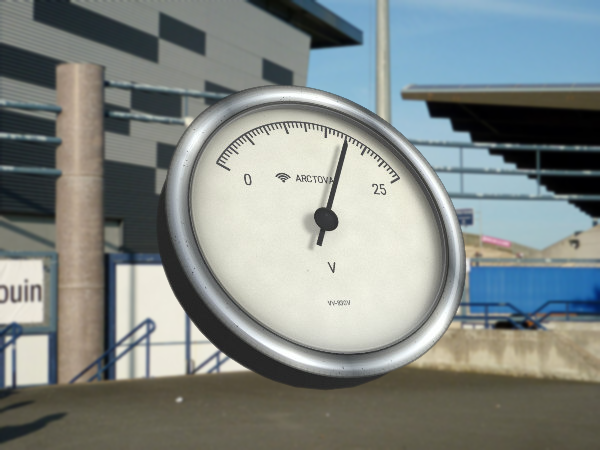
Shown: 17.5 V
